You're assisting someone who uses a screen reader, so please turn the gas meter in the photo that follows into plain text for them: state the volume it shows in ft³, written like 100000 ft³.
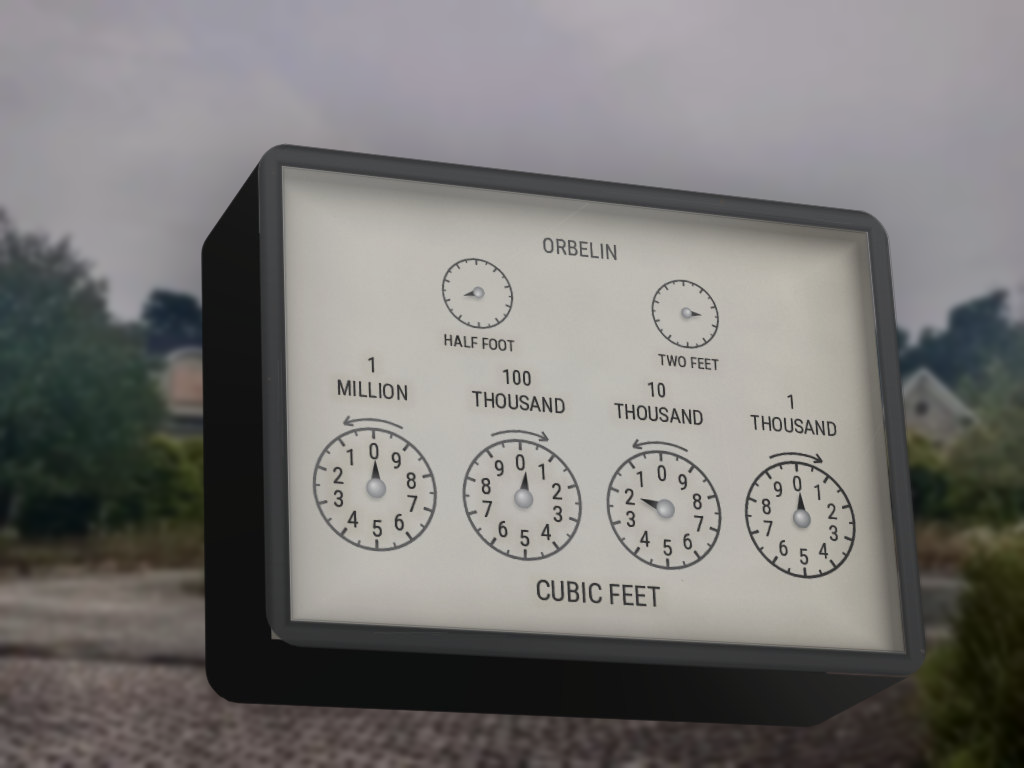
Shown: 2000 ft³
